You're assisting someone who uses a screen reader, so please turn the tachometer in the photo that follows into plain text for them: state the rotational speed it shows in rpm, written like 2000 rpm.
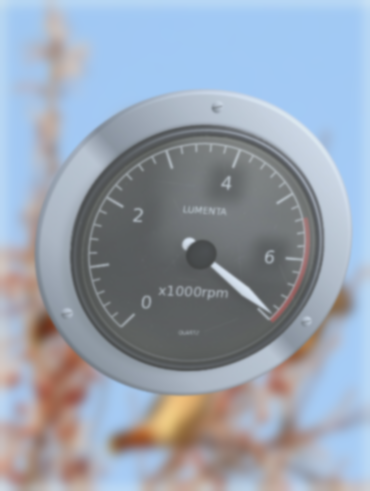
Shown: 6900 rpm
